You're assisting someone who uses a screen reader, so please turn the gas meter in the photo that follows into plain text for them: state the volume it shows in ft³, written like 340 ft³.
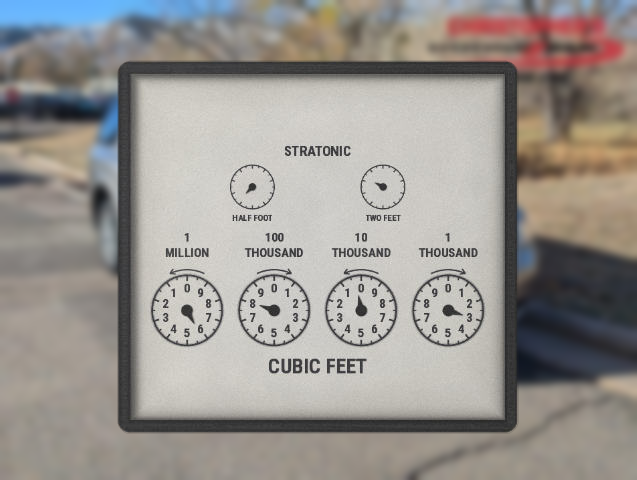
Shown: 580300 ft³
